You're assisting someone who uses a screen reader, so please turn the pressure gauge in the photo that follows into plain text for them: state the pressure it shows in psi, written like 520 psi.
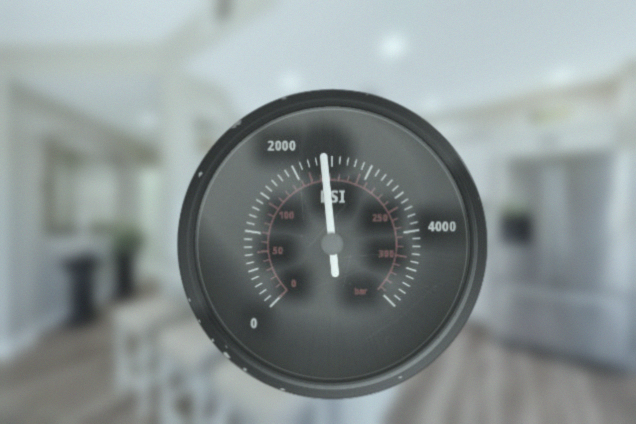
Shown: 2400 psi
